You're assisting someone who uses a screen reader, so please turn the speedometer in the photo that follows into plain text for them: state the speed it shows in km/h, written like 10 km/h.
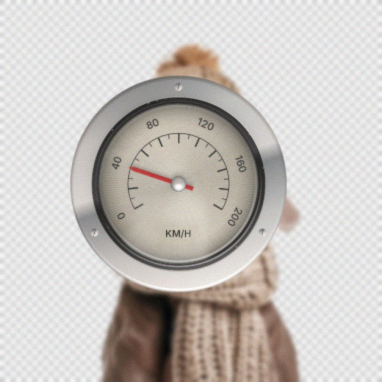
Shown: 40 km/h
